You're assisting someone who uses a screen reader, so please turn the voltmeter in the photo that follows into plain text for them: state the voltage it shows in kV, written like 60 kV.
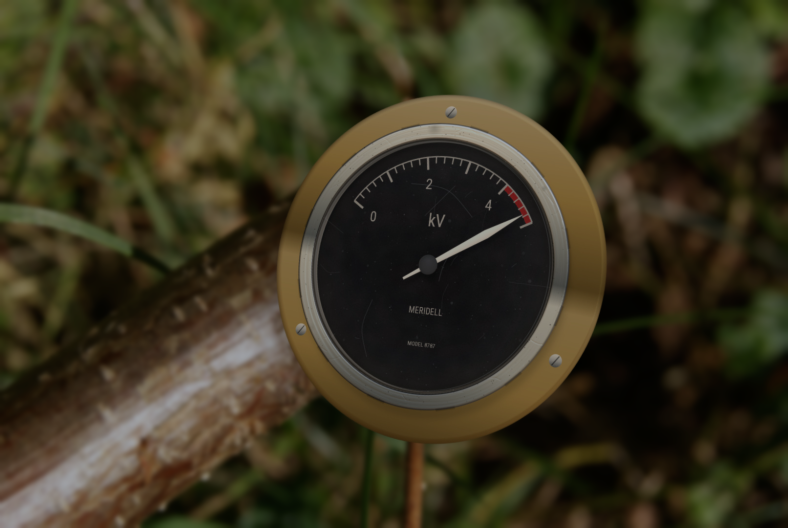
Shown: 4.8 kV
